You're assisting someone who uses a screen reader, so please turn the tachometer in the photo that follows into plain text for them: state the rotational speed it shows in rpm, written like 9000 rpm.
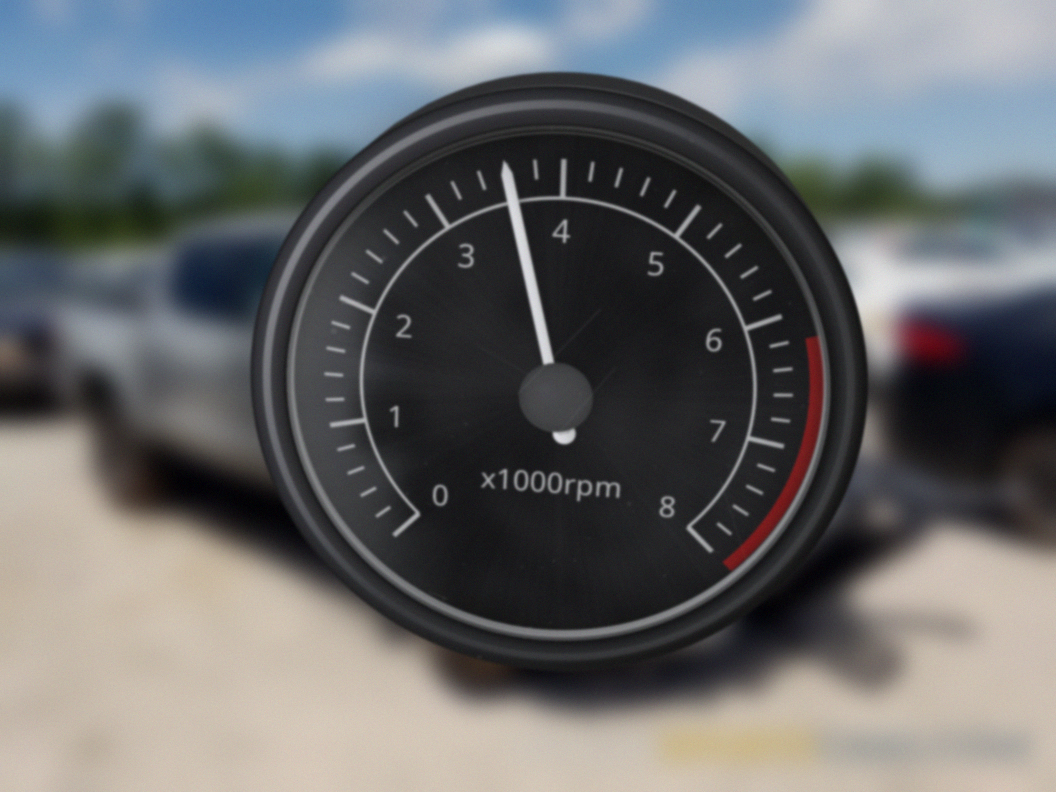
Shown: 3600 rpm
